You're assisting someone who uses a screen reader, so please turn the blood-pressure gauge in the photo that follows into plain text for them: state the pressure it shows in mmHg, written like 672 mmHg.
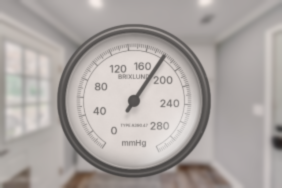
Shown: 180 mmHg
